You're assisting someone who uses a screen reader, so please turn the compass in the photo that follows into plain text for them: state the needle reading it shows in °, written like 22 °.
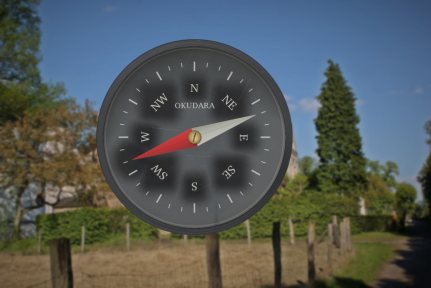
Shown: 250 °
